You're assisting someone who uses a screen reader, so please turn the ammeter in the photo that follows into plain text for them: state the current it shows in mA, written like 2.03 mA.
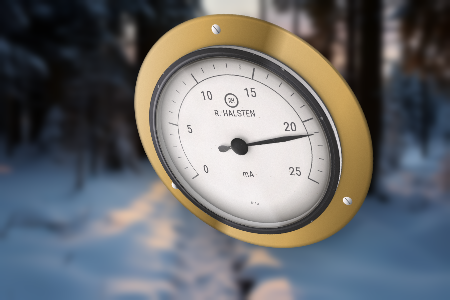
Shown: 21 mA
